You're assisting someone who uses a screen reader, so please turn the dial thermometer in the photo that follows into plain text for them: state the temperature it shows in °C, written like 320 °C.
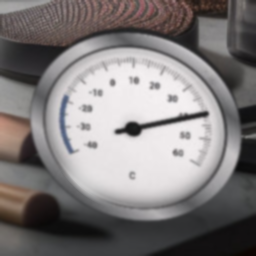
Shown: 40 °C
